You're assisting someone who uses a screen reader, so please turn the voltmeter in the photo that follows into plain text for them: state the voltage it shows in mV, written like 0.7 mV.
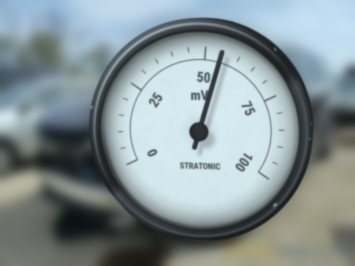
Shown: 55 mV
